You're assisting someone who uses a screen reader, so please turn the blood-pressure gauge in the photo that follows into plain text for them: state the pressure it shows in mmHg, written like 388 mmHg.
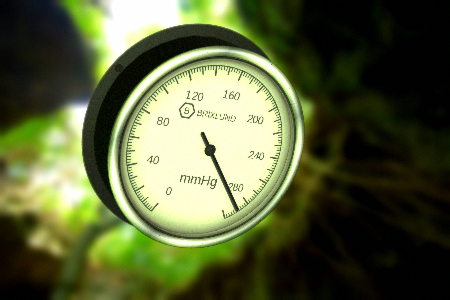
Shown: 290 mmHg
